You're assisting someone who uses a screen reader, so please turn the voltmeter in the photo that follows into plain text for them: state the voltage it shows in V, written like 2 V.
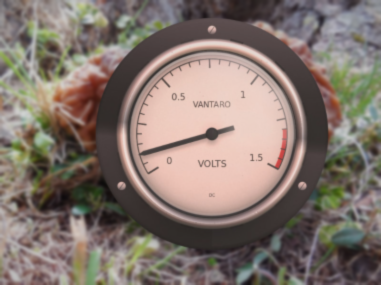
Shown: 0.1 V
